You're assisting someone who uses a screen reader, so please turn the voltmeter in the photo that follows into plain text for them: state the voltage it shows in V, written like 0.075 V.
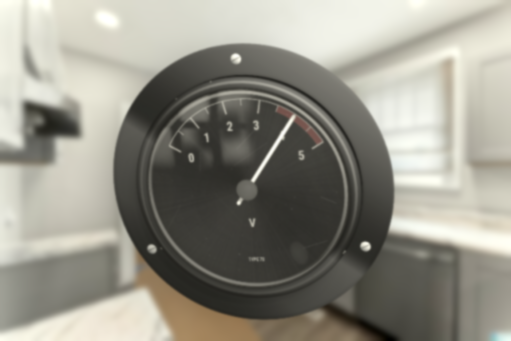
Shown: 4 V
